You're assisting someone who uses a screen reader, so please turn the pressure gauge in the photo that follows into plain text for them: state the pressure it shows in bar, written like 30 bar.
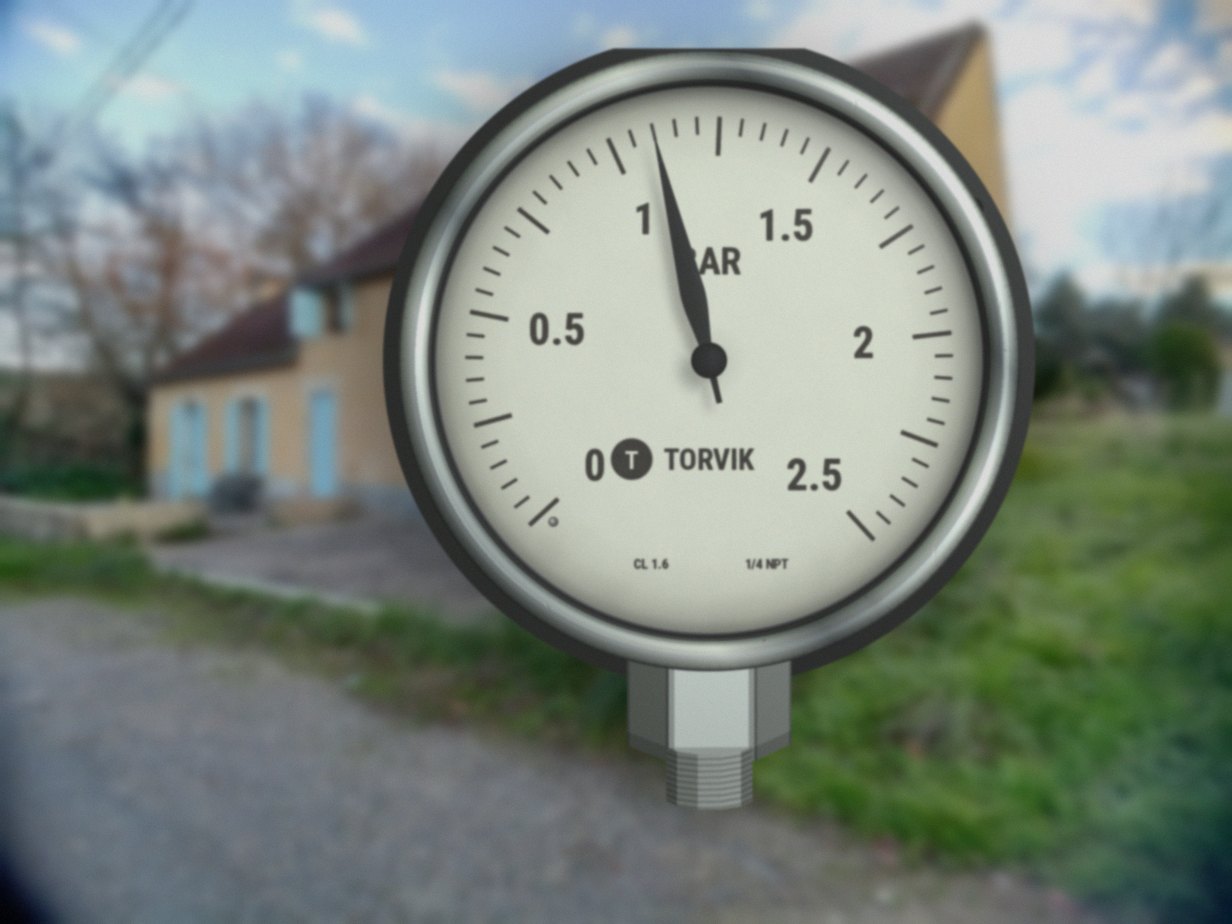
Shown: 1.1 bar
